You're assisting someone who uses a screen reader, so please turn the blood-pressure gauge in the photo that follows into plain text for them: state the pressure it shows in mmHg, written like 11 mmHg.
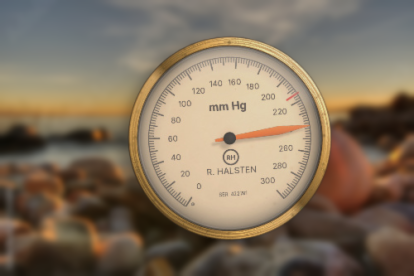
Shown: 240 mmHg
